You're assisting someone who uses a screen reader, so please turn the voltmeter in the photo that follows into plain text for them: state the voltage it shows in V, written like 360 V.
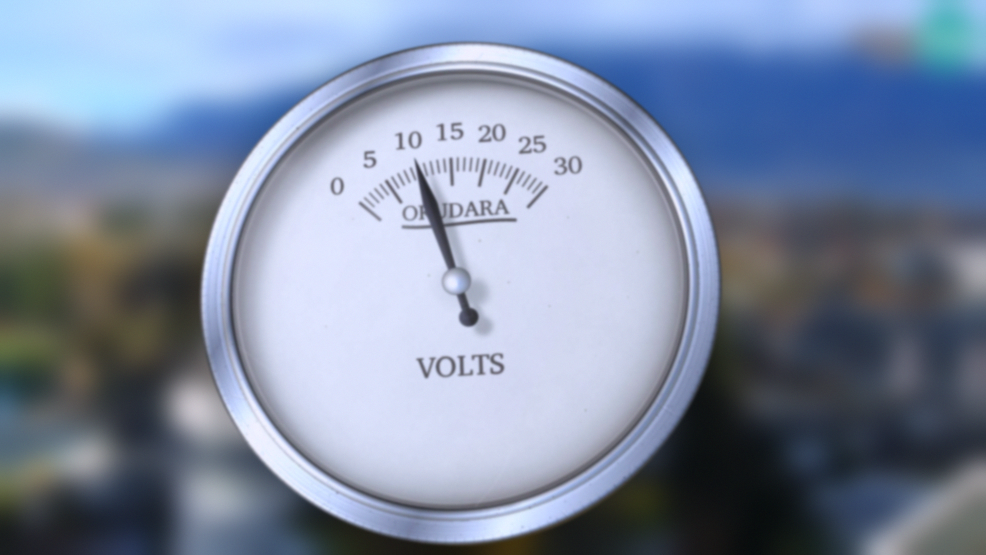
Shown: 10 V
